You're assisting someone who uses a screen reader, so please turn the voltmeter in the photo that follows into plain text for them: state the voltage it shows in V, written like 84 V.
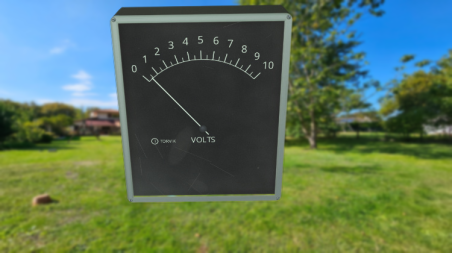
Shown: 0.5 V
